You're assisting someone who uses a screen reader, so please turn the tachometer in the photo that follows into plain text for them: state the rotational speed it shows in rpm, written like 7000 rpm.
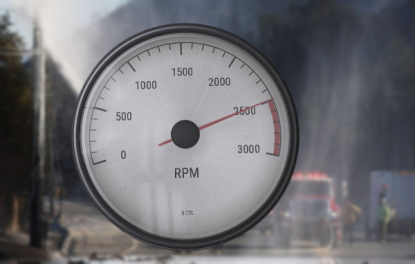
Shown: 2500 rpm
